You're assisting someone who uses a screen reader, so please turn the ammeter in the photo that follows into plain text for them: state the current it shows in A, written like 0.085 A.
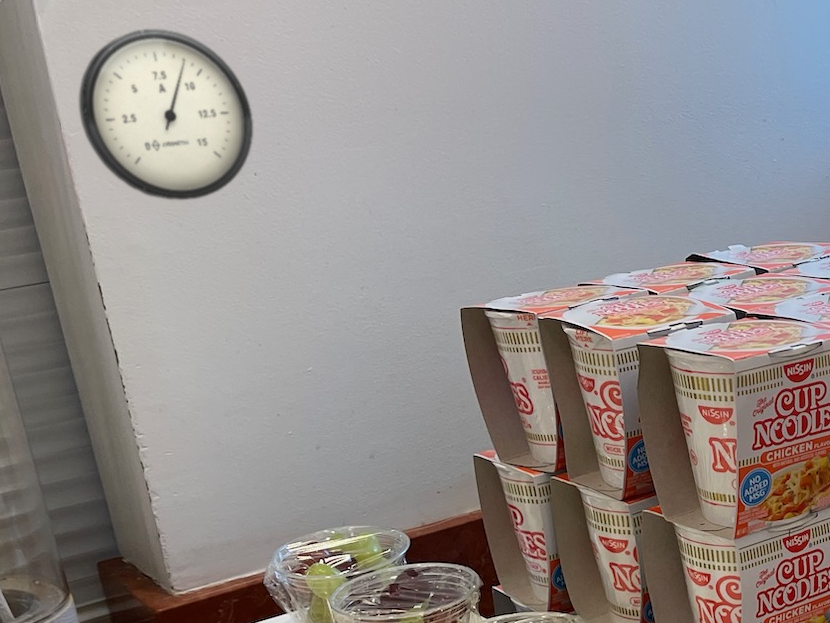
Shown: 9 A
